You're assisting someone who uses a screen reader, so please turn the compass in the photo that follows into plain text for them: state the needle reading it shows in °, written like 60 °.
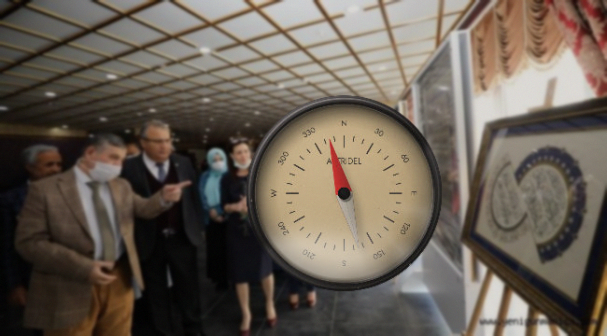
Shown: 345 °
